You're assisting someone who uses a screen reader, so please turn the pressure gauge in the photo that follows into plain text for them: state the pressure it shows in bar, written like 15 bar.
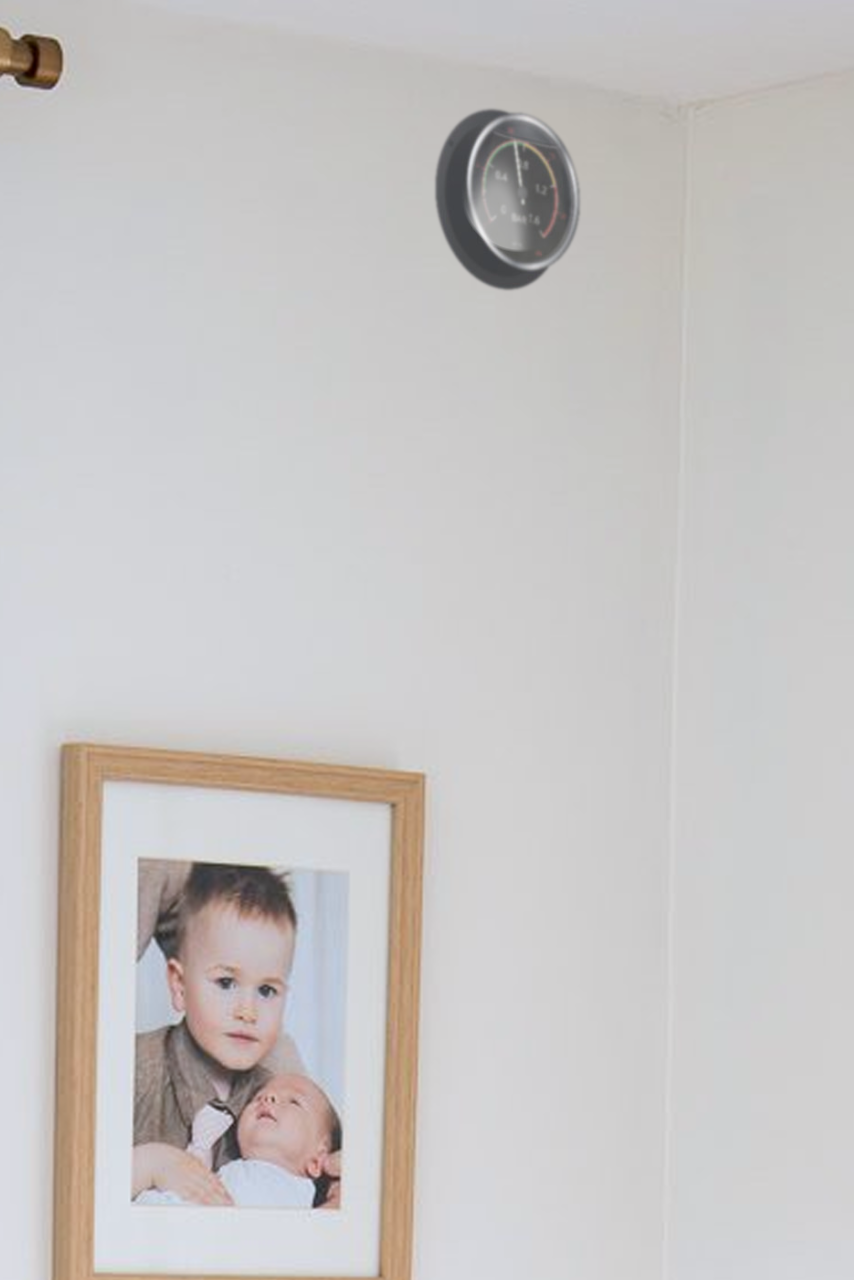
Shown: 0.7 bar
